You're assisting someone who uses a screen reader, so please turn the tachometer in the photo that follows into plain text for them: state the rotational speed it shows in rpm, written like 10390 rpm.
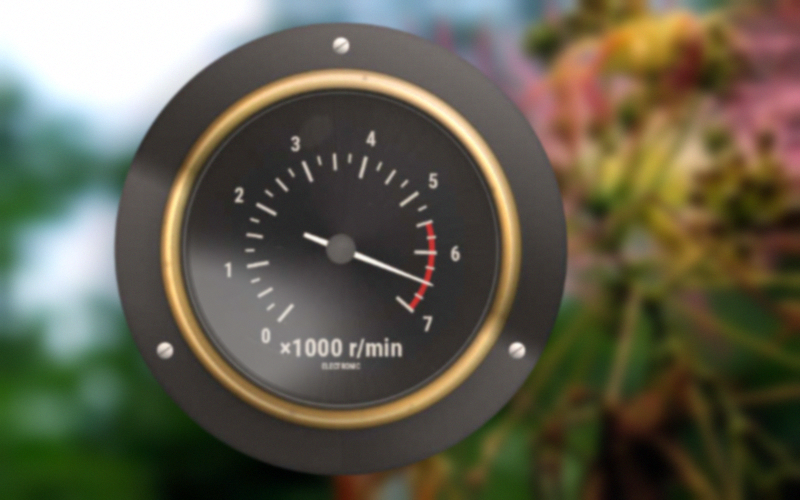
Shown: 6500 rpm
